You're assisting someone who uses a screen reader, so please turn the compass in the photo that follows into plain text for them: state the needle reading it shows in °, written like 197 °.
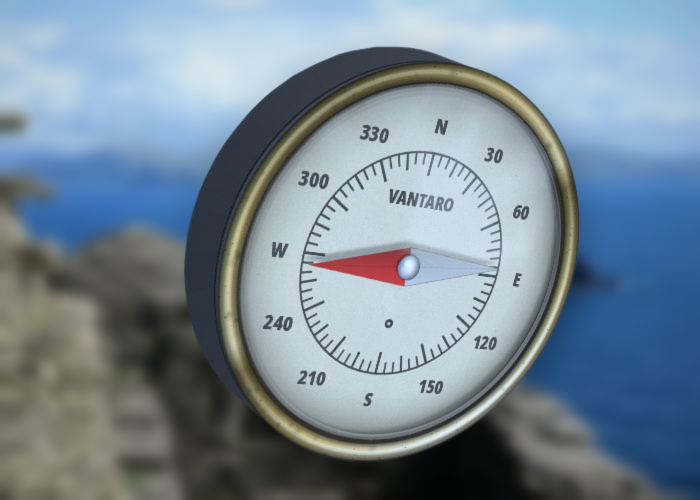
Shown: 265 °
